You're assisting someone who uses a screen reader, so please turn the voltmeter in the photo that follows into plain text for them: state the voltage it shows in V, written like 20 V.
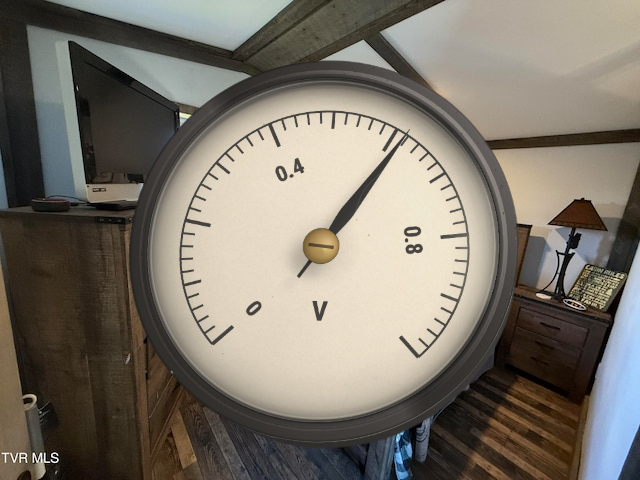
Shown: 0.62 V
